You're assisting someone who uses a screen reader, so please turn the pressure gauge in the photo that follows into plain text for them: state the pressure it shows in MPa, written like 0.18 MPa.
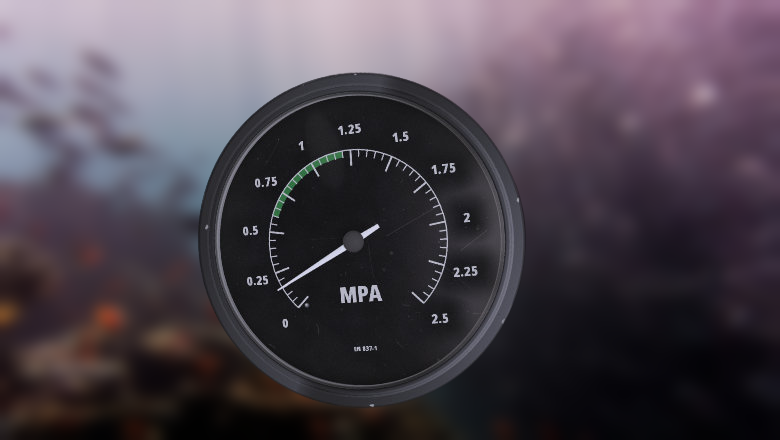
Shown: 0.15 MPa
